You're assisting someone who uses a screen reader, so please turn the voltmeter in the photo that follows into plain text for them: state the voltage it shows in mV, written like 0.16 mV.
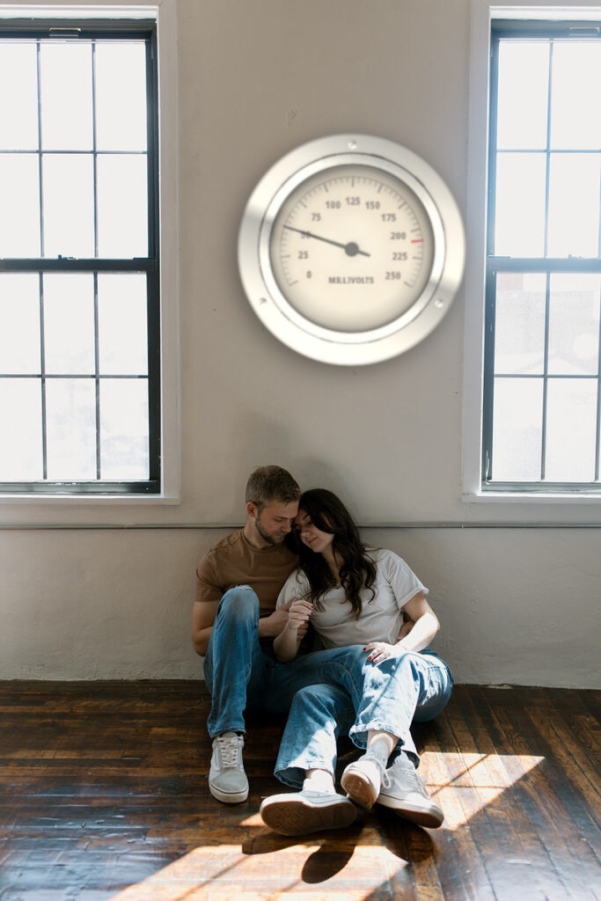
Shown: 50 mV
